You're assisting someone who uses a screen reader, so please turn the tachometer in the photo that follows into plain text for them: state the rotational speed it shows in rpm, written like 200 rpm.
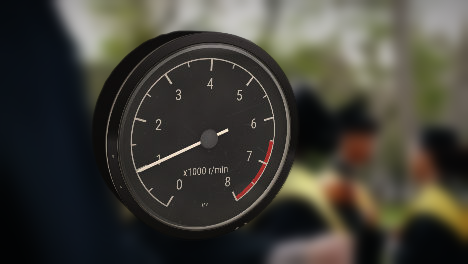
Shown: 1000 rpm
